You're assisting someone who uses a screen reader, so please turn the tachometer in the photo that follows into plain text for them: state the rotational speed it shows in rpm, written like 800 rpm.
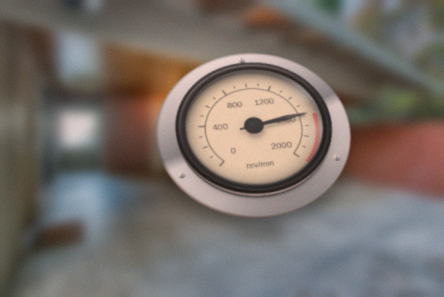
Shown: 1600 rpm
